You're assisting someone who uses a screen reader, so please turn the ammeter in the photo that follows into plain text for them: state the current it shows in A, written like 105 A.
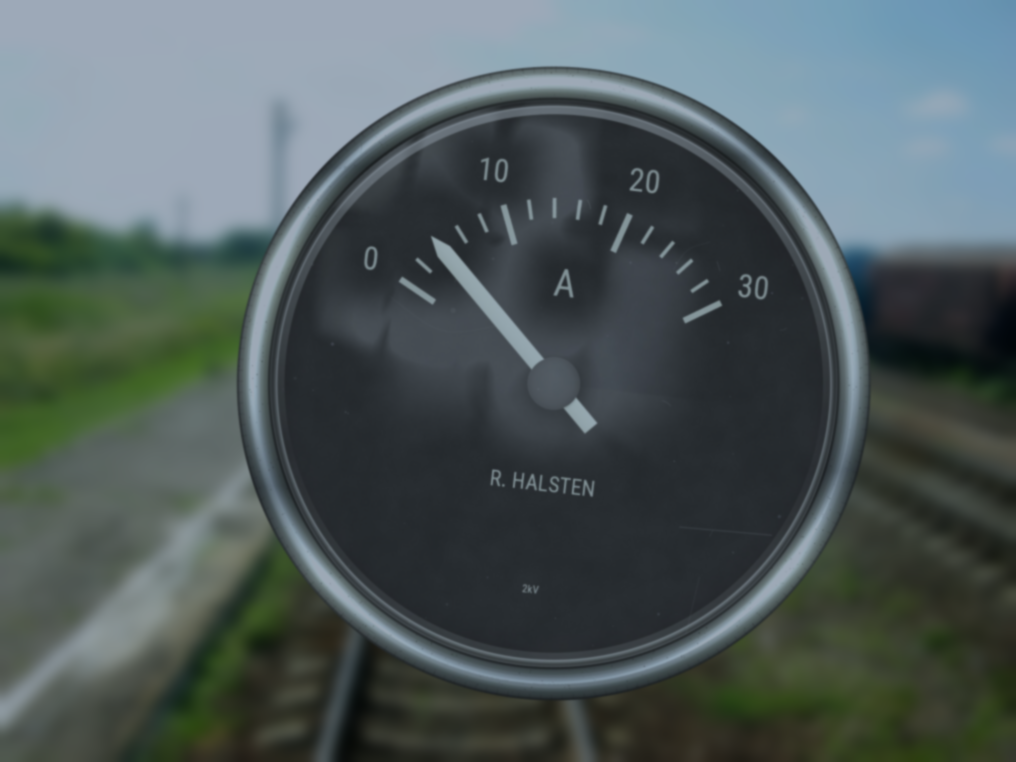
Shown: 4 A
